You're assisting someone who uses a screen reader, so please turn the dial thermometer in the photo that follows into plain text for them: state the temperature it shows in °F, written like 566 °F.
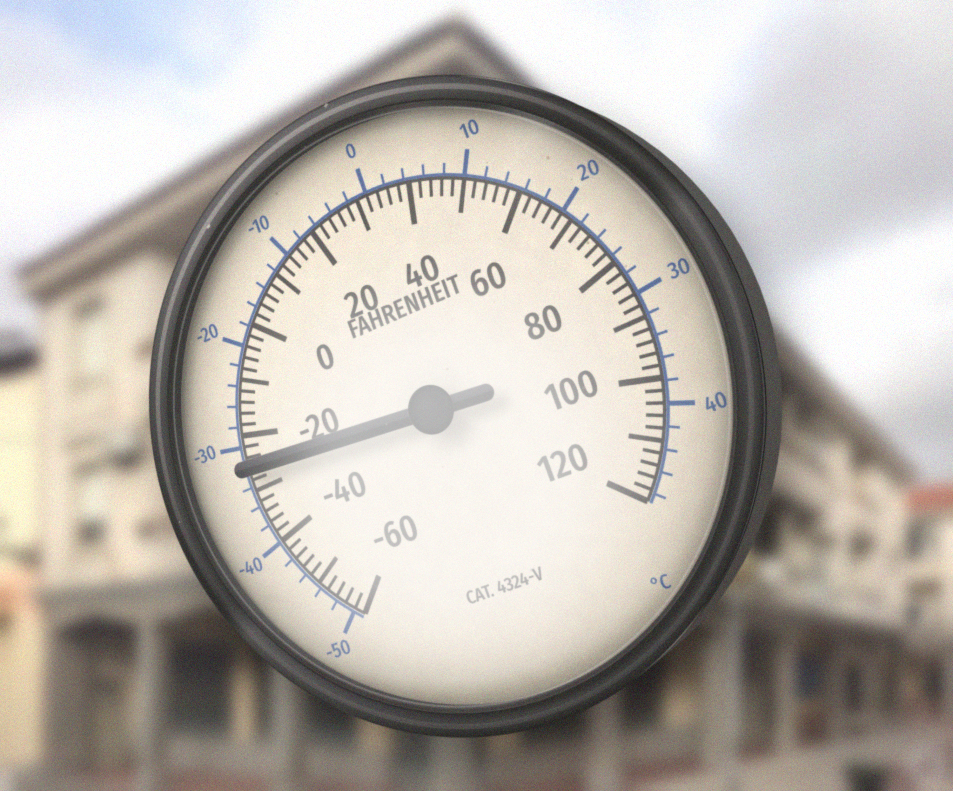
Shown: -26 °F
